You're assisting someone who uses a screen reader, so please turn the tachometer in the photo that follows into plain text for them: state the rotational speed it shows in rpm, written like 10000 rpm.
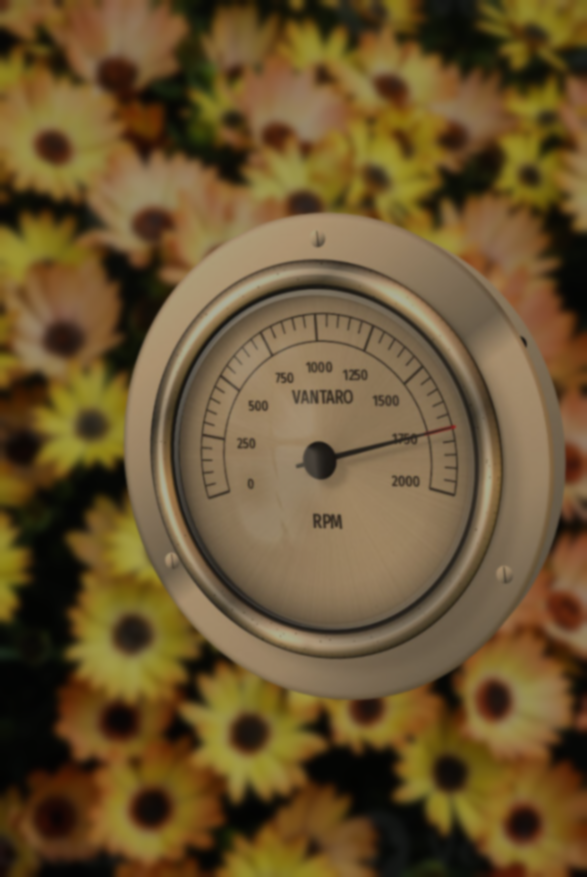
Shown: 1750 rpm
